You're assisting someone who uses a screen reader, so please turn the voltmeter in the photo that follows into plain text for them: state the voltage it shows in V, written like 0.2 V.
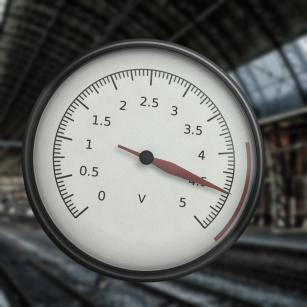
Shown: 4.5 V
